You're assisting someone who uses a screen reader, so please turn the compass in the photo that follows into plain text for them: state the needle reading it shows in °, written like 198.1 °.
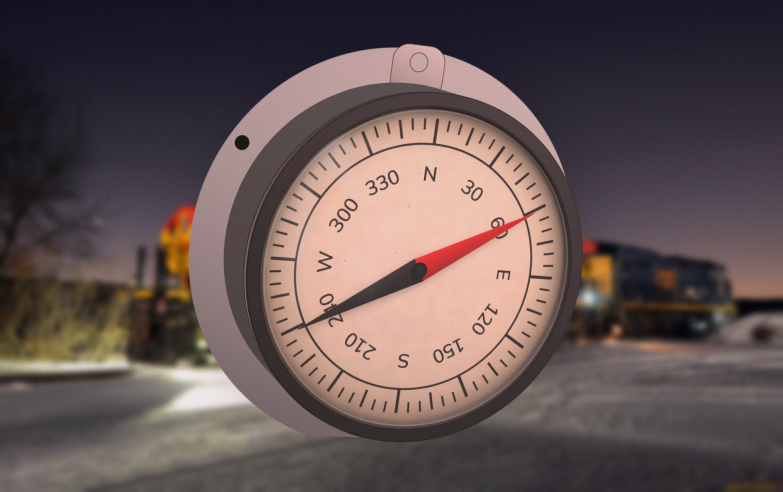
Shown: 60 °
